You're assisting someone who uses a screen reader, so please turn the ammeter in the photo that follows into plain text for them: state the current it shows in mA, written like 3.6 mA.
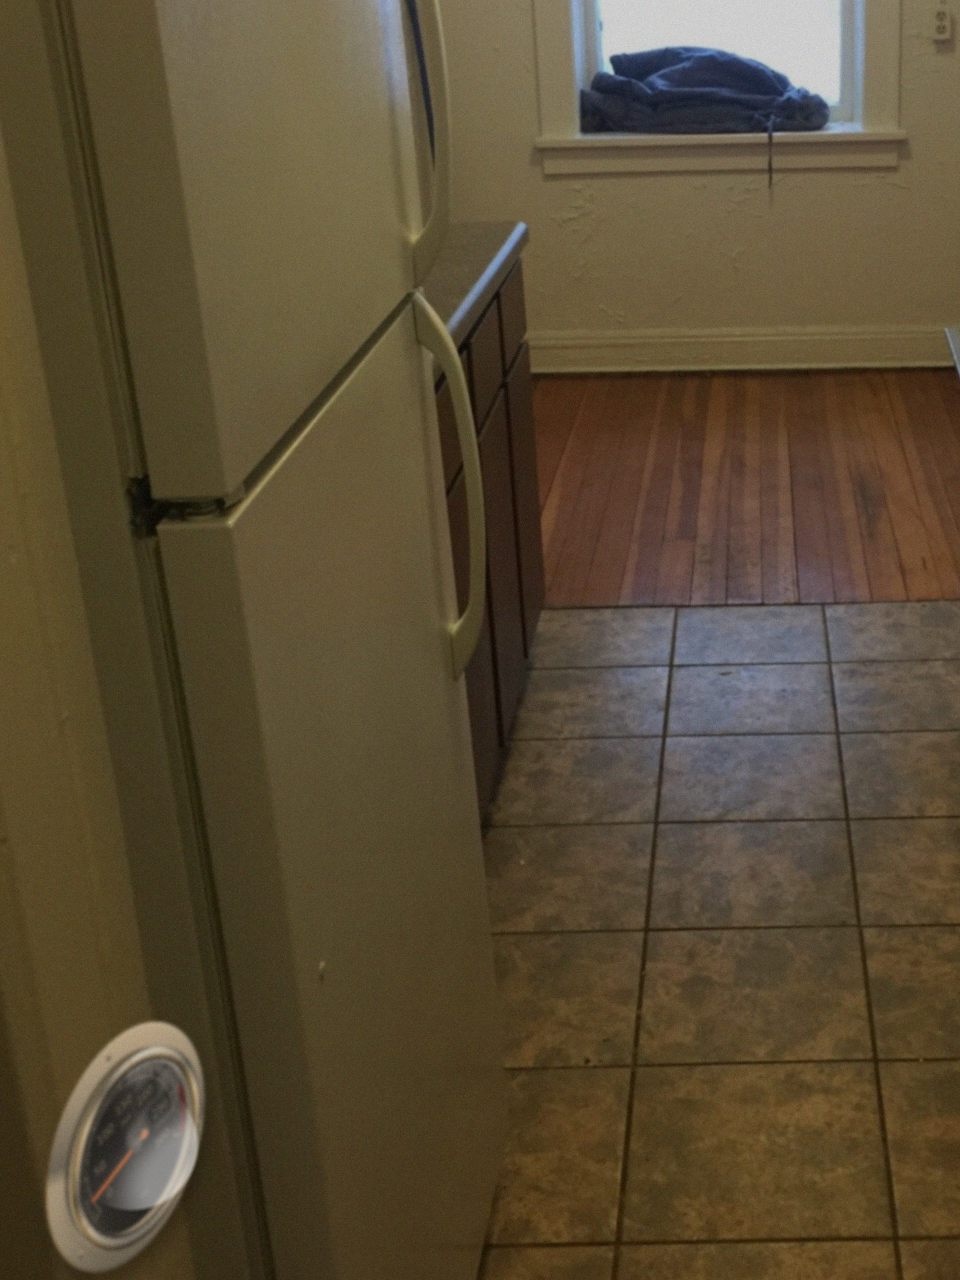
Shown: 25 mA
